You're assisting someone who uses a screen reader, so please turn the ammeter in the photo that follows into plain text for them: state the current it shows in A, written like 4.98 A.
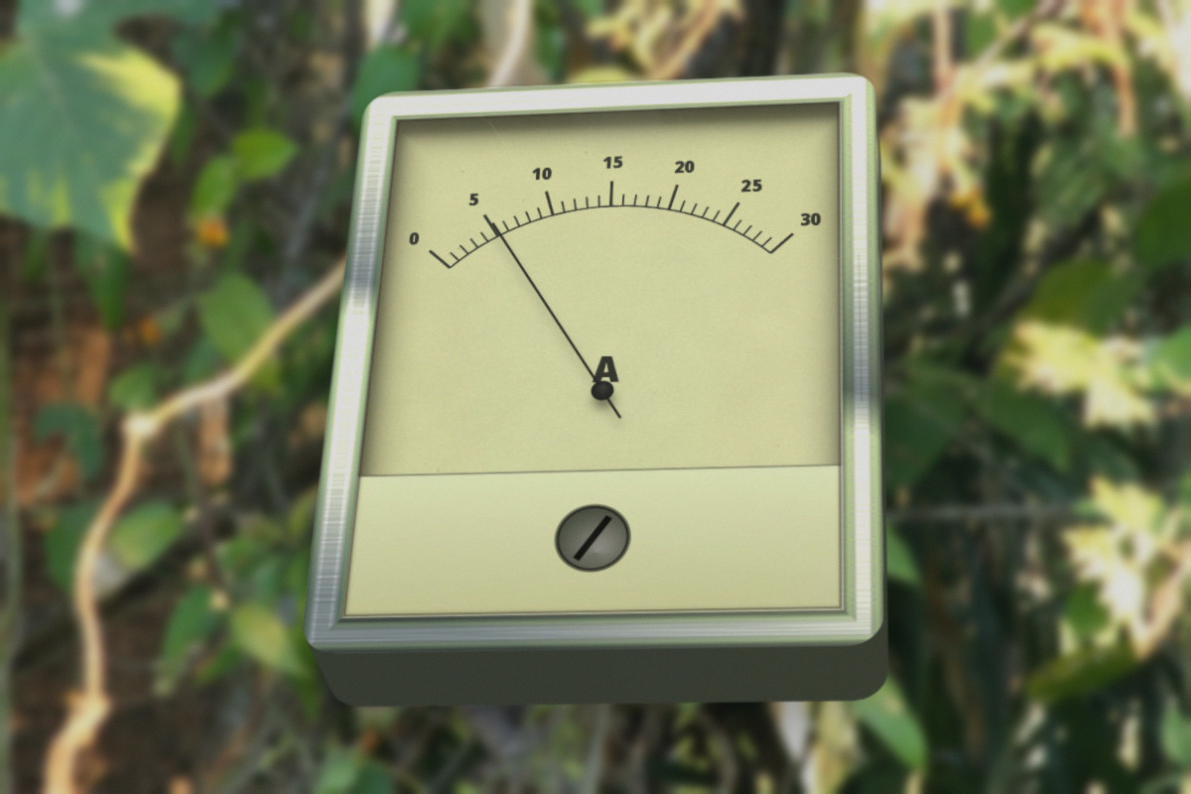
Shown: 5 A
